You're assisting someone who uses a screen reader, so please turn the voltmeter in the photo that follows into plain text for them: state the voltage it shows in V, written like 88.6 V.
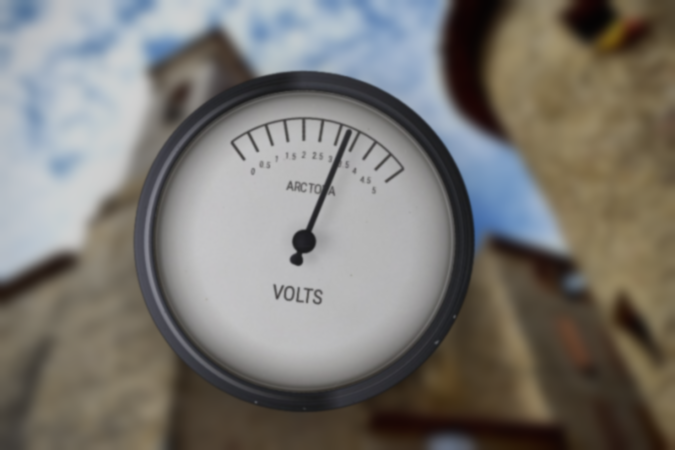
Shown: 3.25 V
